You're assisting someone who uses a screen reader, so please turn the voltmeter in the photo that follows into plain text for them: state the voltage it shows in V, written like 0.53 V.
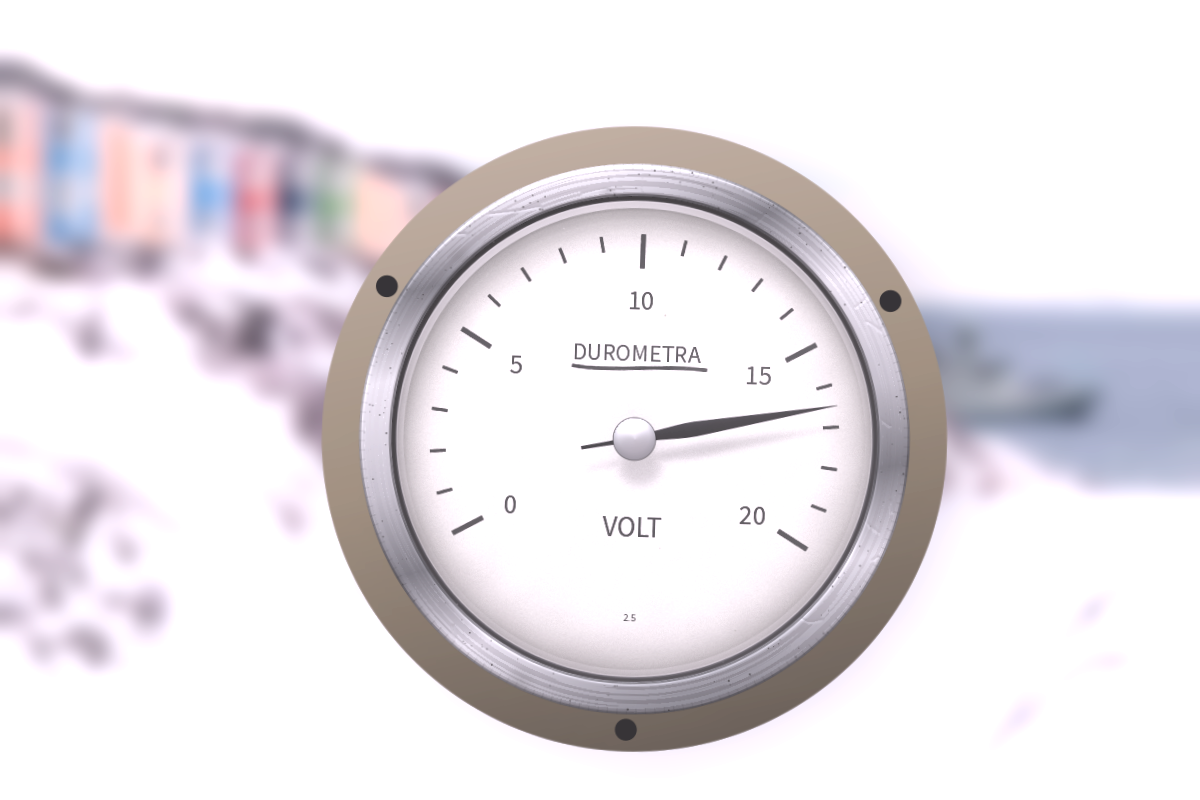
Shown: 16.5 V
